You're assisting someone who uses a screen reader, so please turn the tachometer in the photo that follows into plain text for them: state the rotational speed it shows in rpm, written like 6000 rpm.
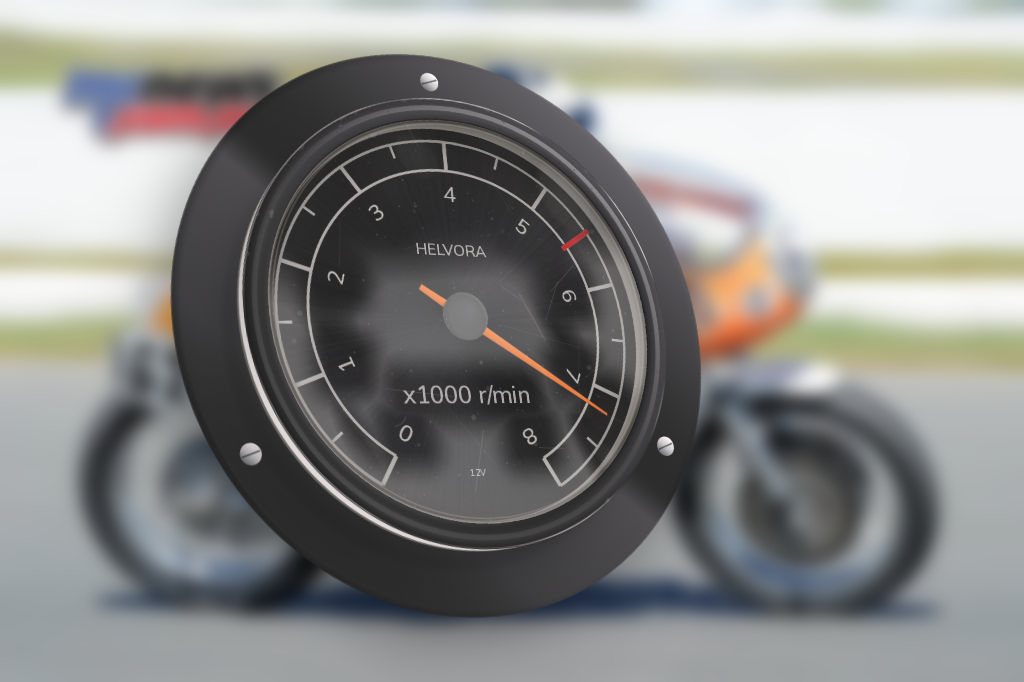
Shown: 7250 rpm
